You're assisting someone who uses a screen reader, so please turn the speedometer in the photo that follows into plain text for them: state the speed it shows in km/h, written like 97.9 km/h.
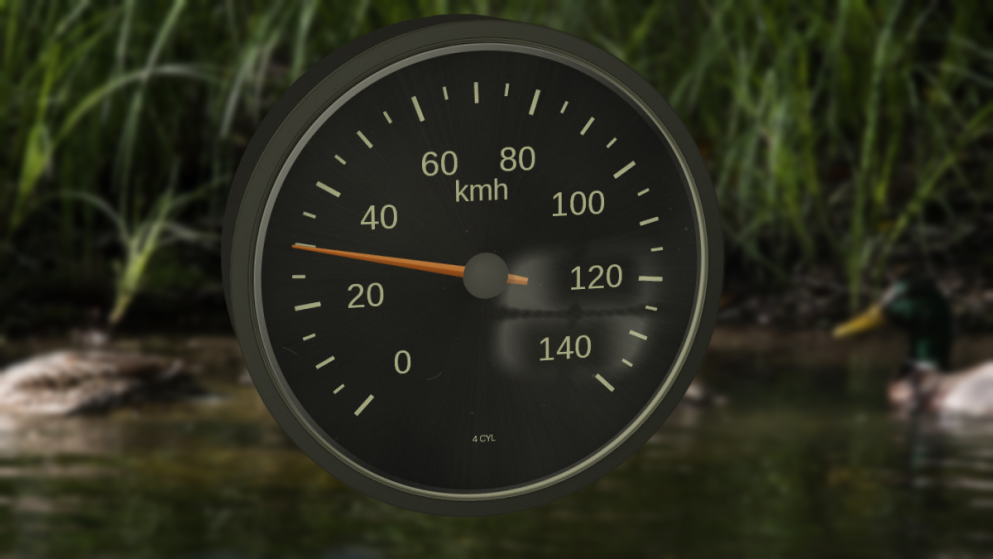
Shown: 30 km/h
